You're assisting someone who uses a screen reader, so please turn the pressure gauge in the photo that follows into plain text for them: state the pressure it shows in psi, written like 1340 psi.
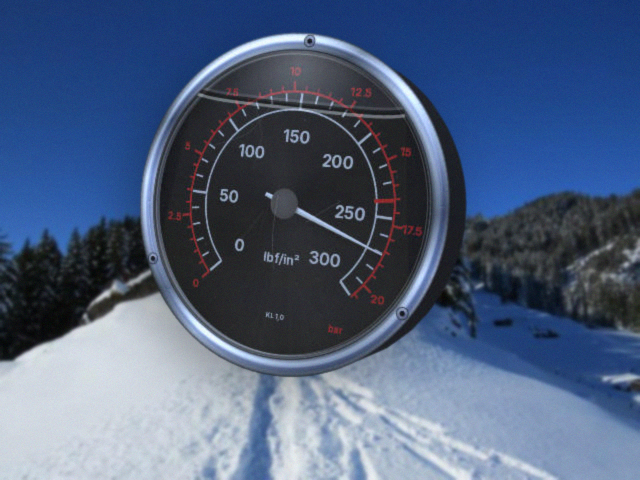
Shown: 270 psi
